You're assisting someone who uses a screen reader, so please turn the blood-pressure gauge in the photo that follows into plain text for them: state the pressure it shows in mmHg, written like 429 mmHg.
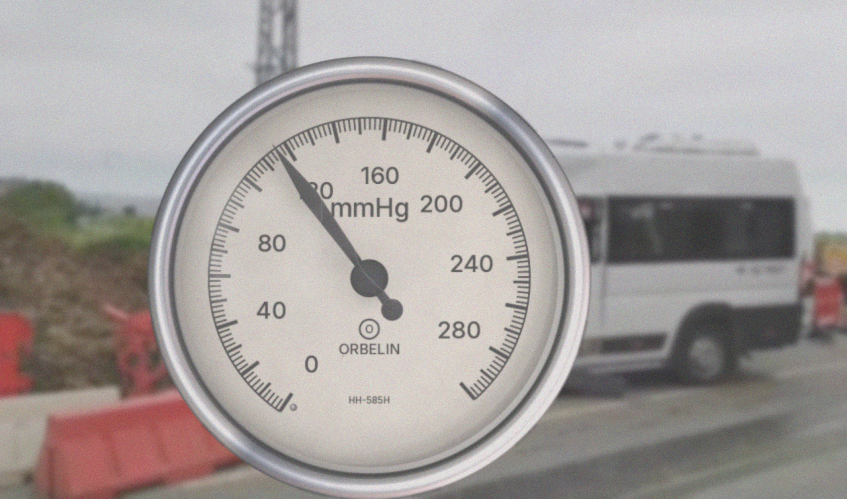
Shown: 116 mmHg
